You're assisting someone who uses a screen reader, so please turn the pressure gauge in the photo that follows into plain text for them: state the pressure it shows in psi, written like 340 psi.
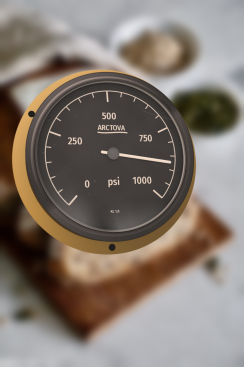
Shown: 875 psi
